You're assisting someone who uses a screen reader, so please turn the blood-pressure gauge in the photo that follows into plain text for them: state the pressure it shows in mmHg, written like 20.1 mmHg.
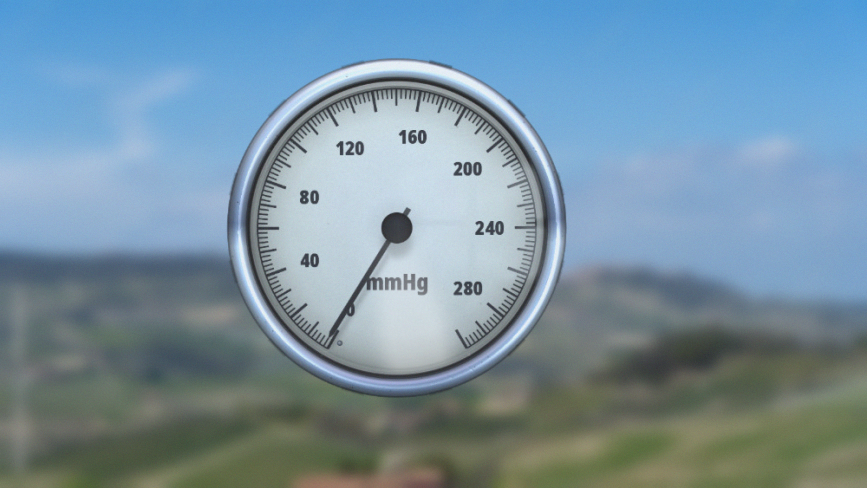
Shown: 2 mmHg
